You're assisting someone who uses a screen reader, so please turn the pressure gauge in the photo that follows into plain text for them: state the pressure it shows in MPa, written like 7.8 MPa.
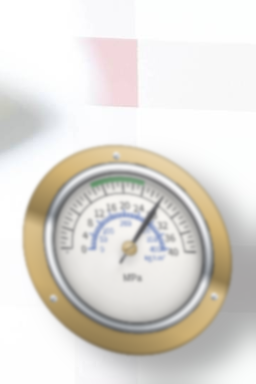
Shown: 28 MPa
